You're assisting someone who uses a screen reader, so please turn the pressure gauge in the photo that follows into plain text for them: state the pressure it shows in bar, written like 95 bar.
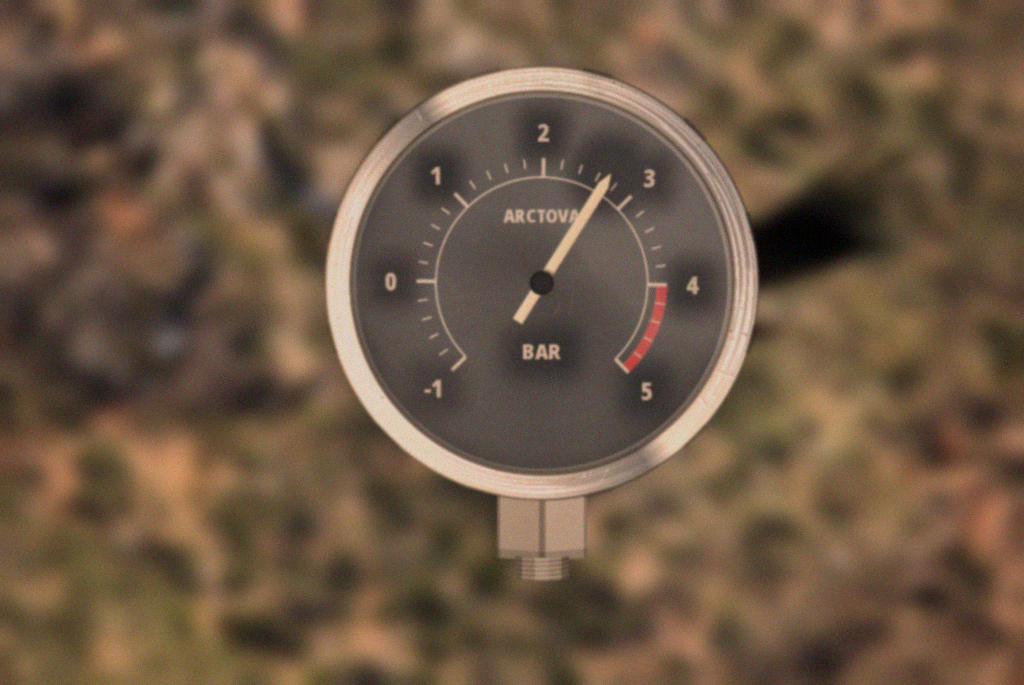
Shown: 2.7 bar
